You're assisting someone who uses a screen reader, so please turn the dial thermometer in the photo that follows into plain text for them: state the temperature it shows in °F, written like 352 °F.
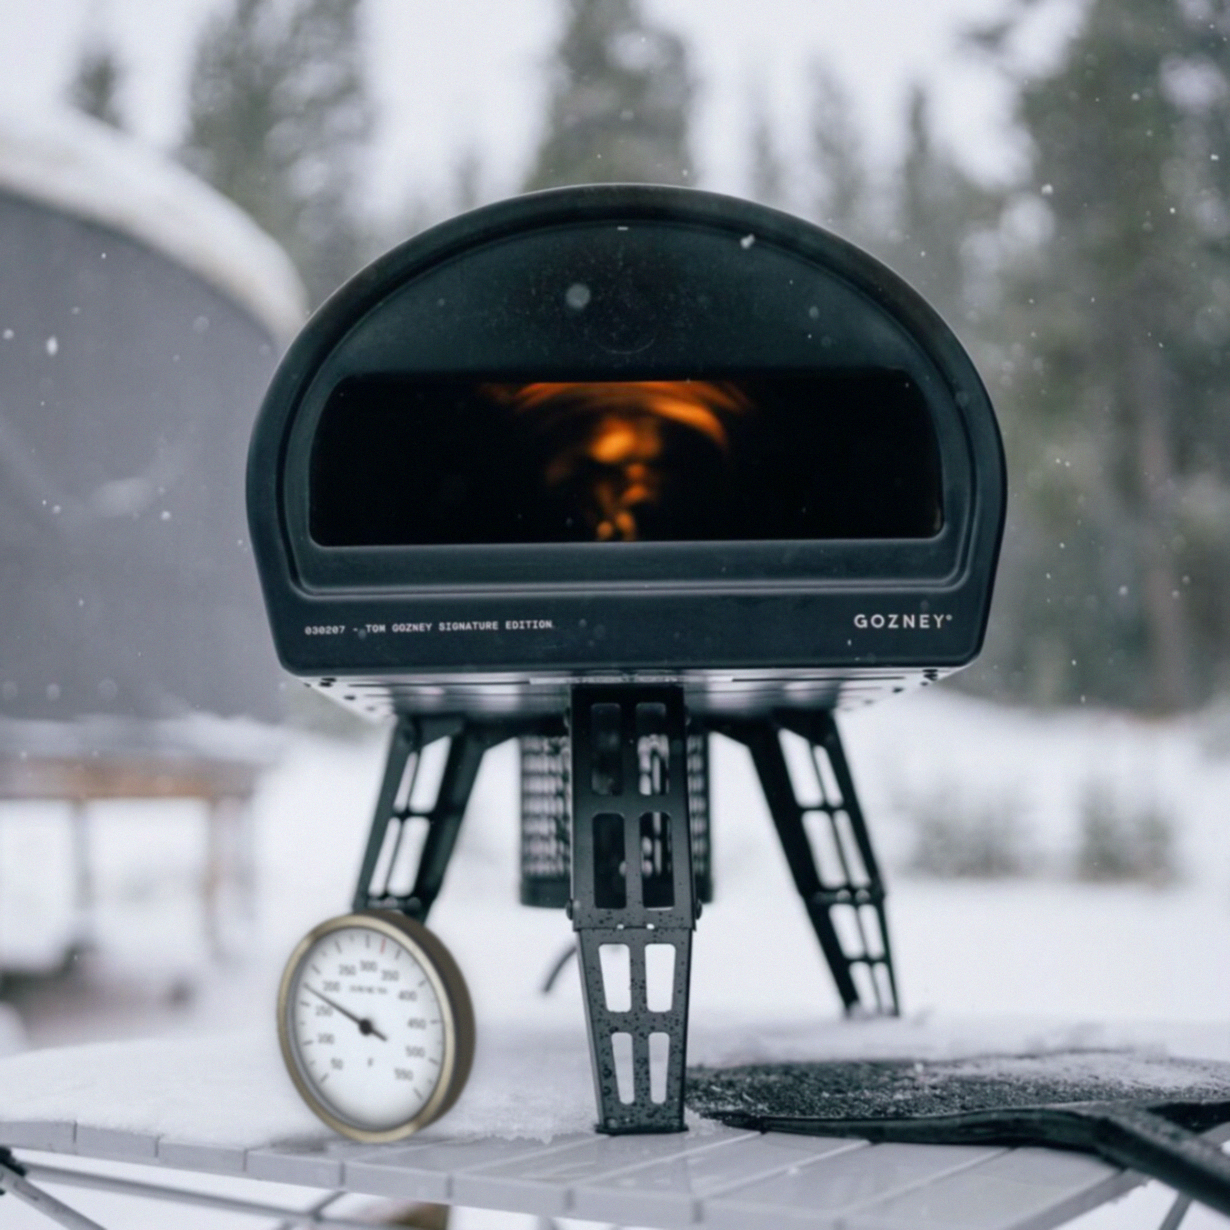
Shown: 175 °F
